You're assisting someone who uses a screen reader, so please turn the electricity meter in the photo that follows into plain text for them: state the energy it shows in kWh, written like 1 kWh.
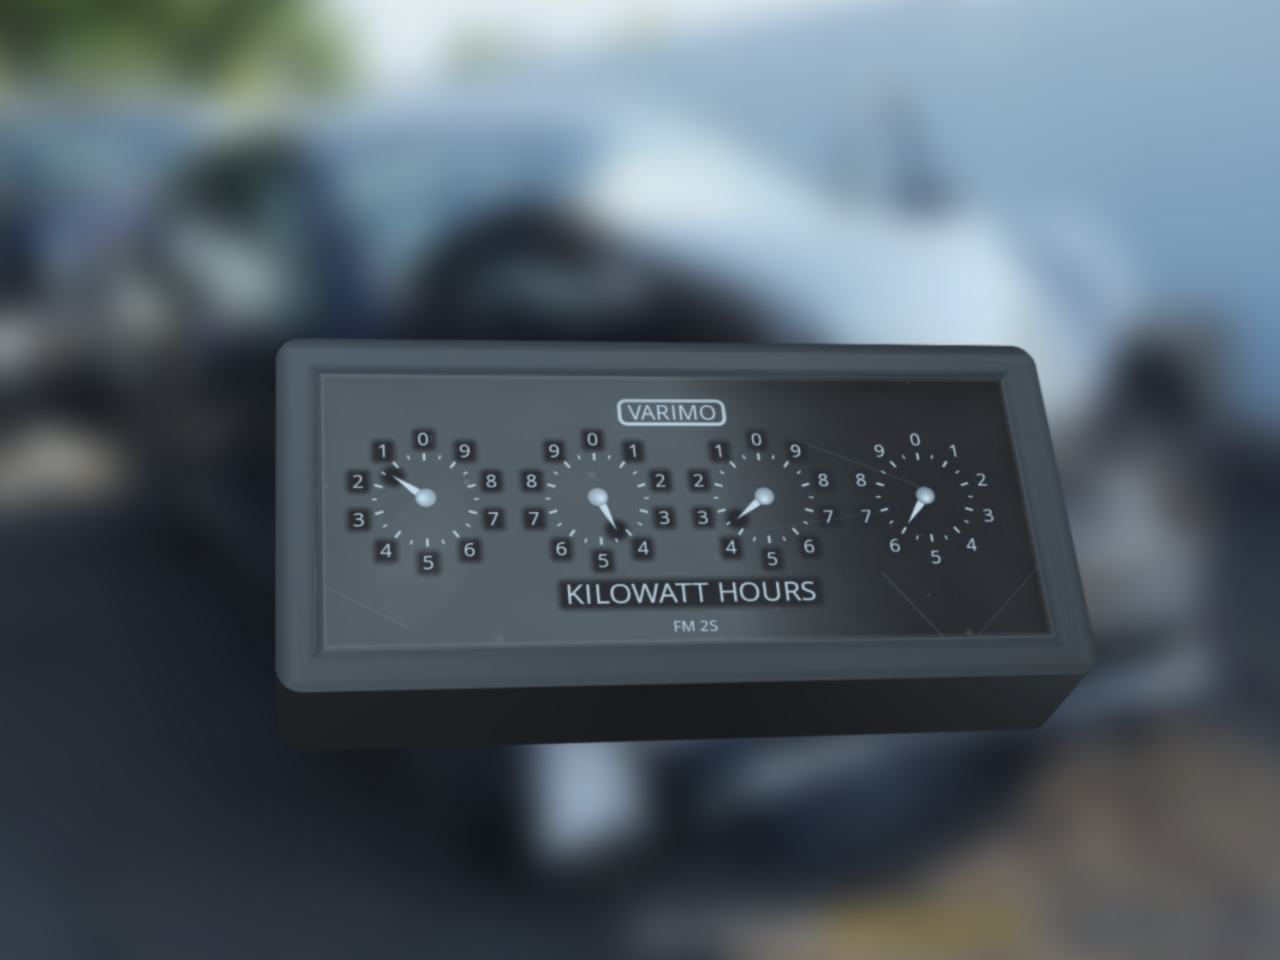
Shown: 1436 kWh
